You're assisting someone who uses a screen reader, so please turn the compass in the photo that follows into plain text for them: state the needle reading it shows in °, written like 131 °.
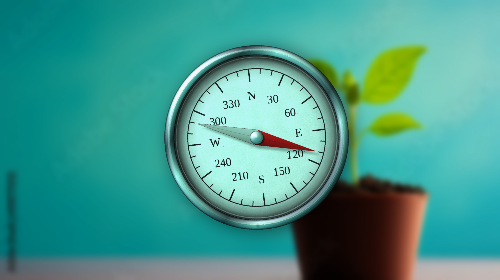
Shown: 110 °
